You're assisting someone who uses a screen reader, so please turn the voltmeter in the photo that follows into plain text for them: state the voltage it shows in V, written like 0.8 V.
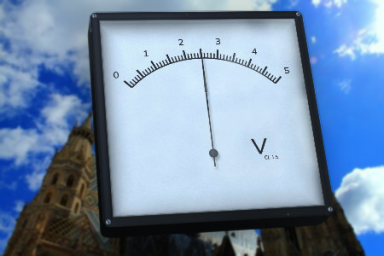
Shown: 2.5 V
